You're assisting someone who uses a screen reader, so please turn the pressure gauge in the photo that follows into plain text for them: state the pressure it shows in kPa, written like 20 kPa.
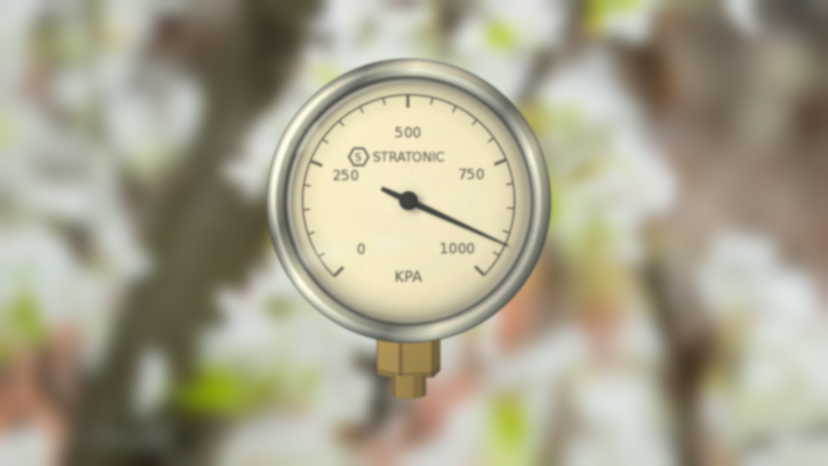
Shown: 925 kPa
